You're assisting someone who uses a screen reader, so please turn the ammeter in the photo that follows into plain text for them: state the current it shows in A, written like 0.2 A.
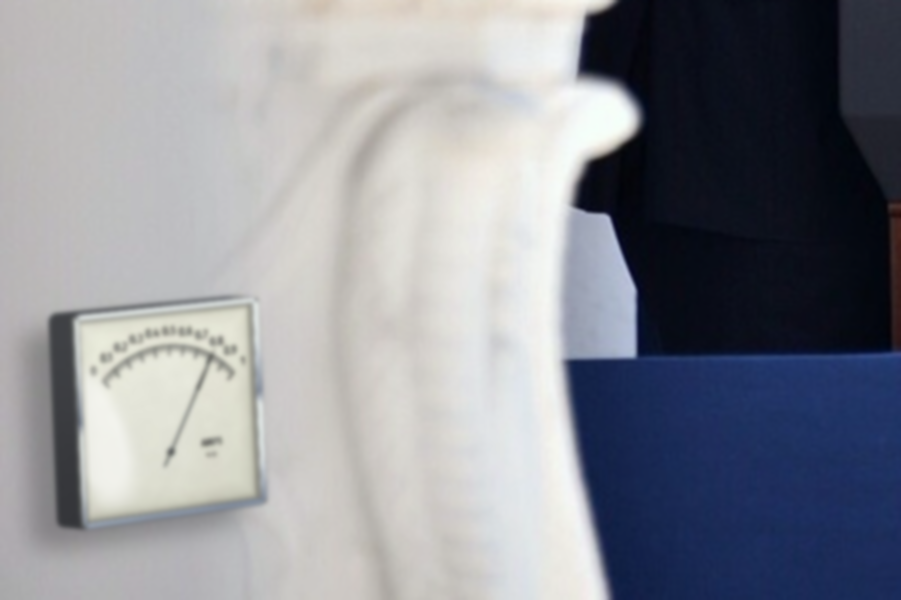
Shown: 0.8 A
